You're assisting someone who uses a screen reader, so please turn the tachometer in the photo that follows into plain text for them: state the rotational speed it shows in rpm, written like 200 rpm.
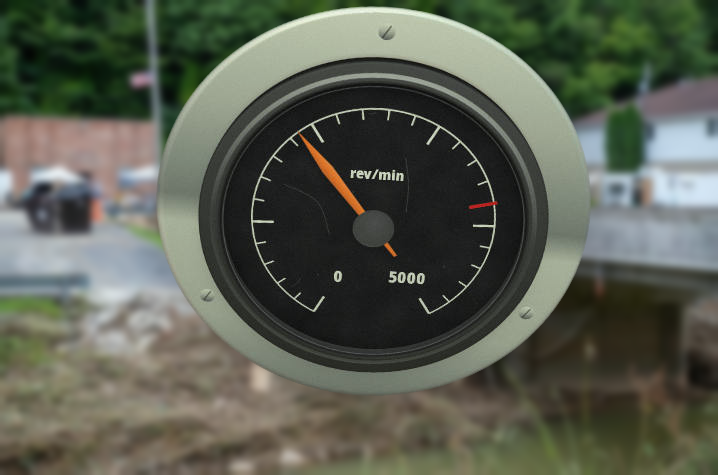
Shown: 1900 rpm
